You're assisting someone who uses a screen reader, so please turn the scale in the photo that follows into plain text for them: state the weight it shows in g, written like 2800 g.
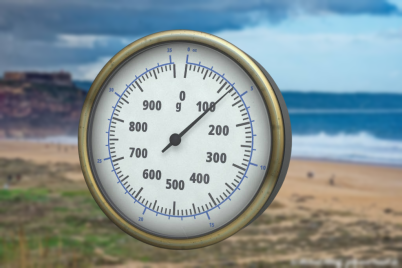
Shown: 120 g
